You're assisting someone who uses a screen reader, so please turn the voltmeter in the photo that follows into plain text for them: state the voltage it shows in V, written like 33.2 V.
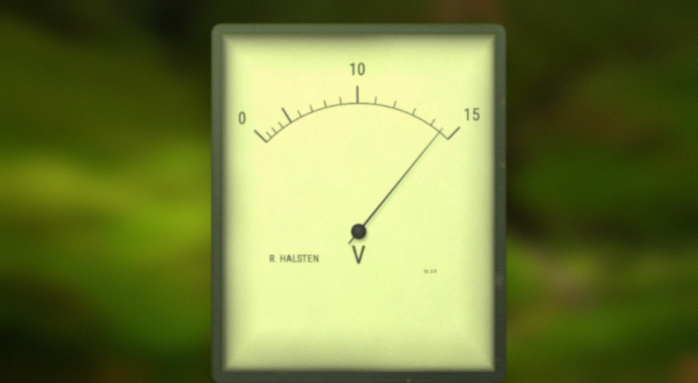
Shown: 14.5 V
